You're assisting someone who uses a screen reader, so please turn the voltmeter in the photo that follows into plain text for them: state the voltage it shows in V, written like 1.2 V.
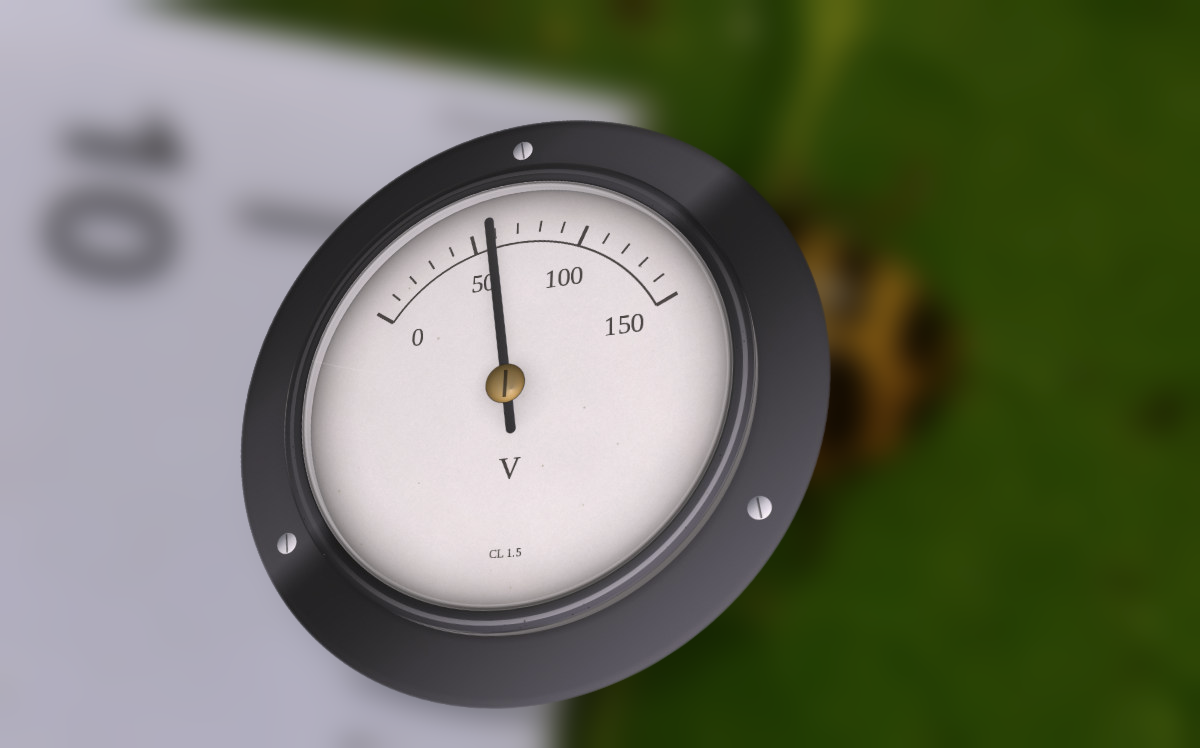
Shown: 60 V
